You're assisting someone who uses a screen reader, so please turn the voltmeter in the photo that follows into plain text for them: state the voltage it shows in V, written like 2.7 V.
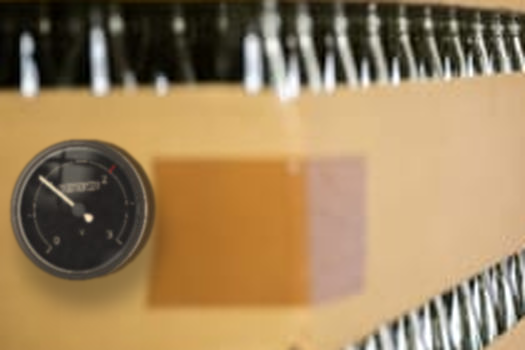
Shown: 1 V
